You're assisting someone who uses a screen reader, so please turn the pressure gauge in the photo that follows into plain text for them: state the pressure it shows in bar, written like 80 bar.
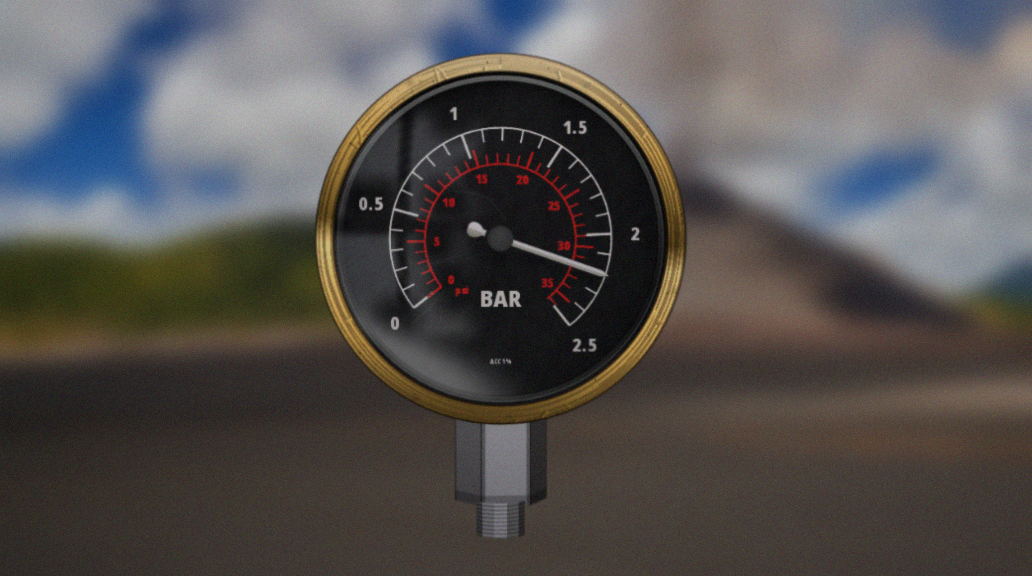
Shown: 2.2 bar
